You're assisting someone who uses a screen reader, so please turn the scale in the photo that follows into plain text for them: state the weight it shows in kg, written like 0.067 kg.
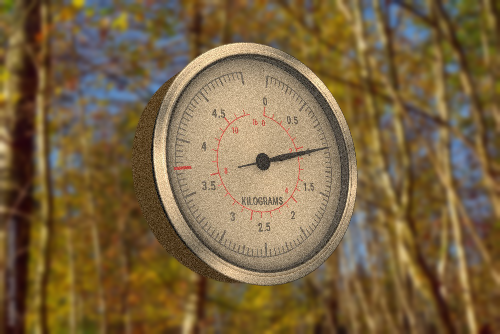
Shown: 1 kg
